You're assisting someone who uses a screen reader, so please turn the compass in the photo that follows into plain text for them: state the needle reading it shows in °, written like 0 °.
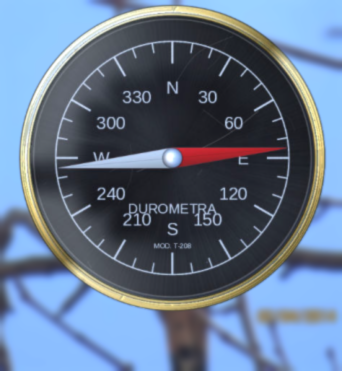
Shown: 85 °
